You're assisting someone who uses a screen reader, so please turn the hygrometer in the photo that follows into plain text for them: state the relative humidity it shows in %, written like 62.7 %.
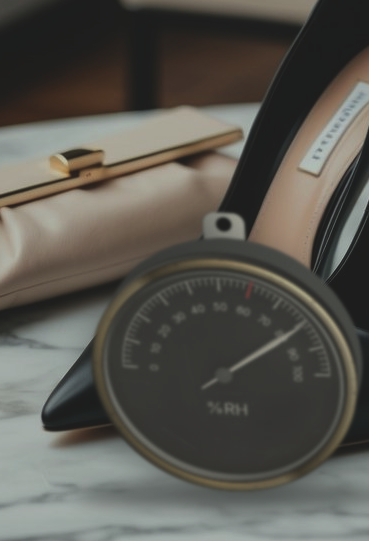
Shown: 80 %
